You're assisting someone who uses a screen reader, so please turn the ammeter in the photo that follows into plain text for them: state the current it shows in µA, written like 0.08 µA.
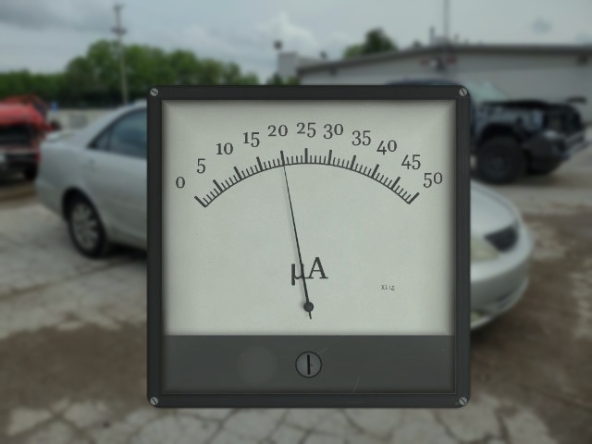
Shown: 20 µA
